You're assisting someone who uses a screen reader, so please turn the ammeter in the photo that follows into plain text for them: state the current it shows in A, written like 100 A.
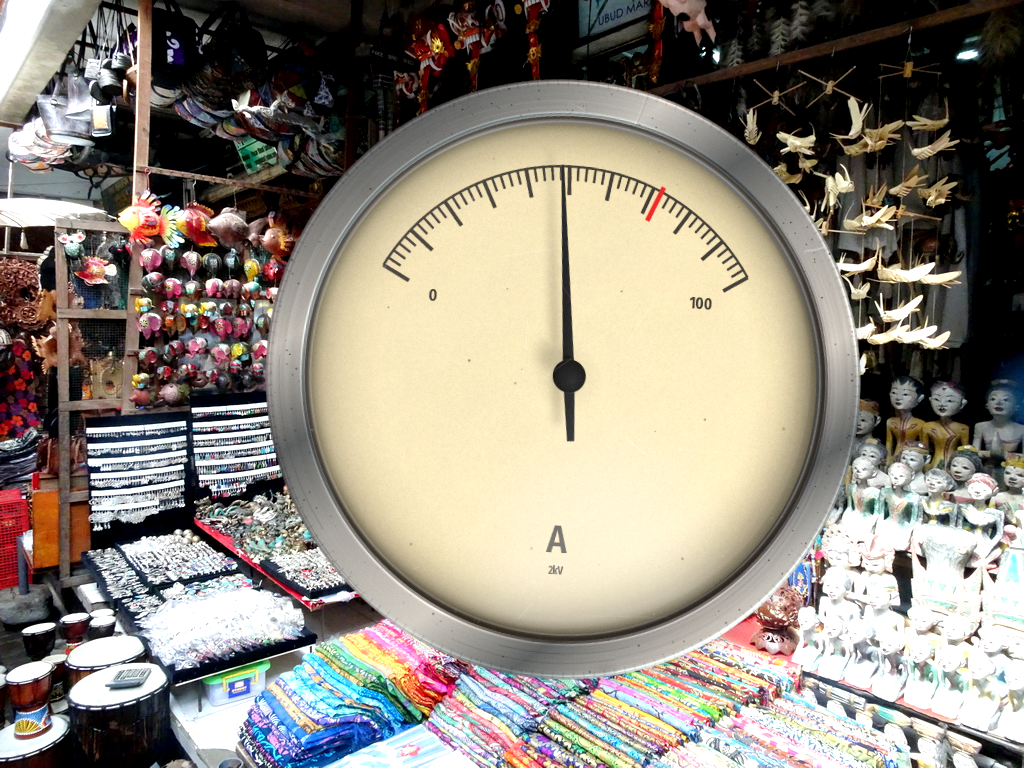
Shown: 48 A
